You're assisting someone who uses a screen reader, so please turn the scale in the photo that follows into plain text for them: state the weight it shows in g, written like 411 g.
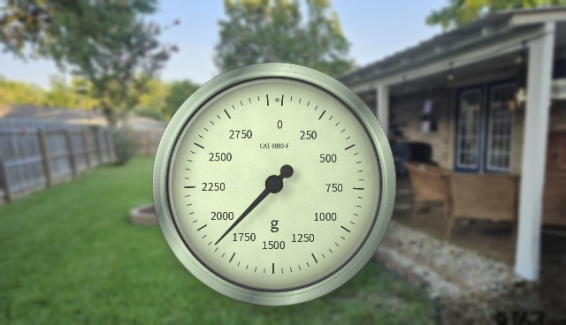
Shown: 1875 g
